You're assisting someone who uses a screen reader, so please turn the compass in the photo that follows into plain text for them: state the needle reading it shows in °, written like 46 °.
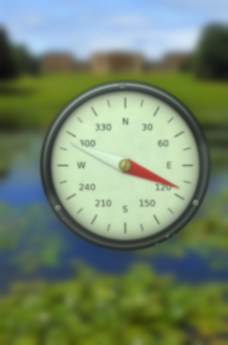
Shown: 112.5 °
